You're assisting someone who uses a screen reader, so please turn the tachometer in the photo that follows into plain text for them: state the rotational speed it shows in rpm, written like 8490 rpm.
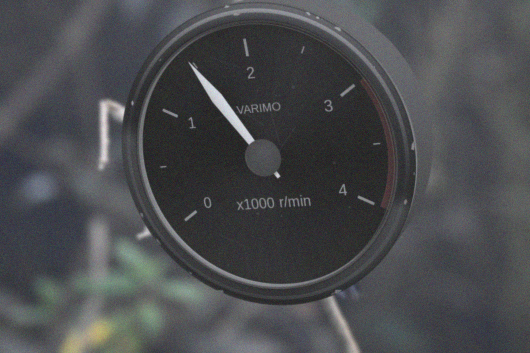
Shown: 1500 rpm
